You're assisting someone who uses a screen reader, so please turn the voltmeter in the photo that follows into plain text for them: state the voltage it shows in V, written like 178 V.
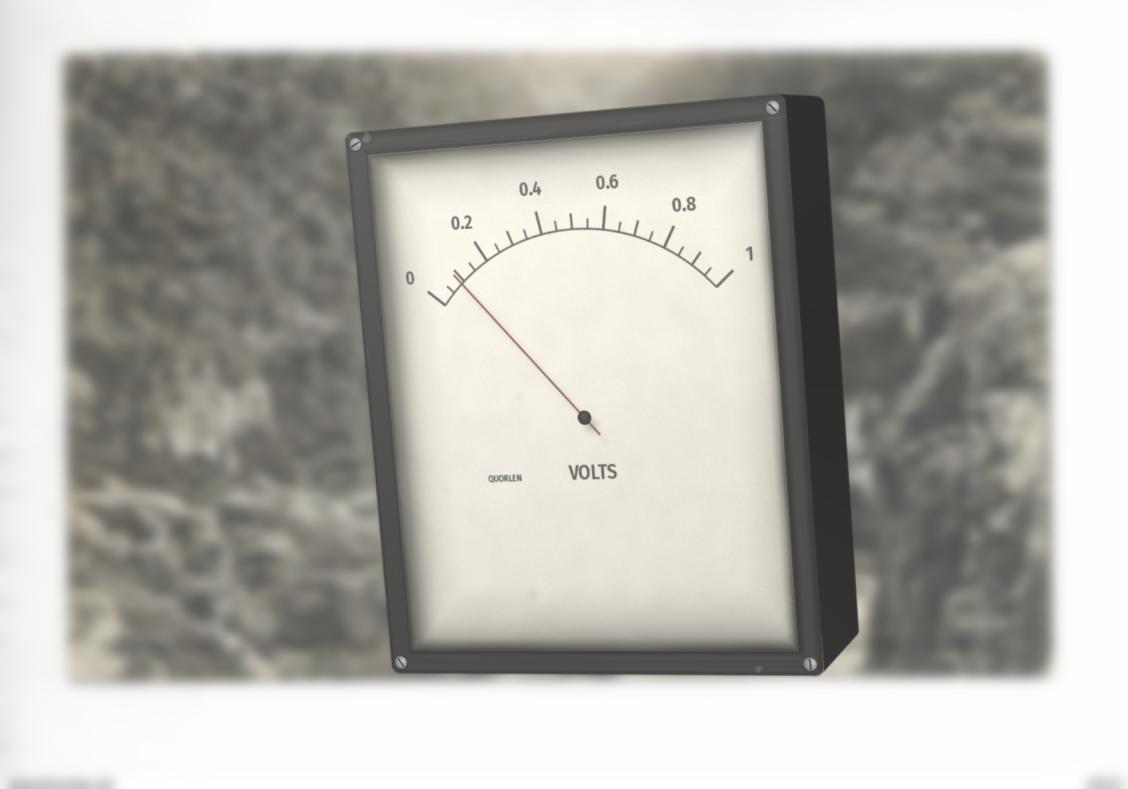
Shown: 0.1 V
